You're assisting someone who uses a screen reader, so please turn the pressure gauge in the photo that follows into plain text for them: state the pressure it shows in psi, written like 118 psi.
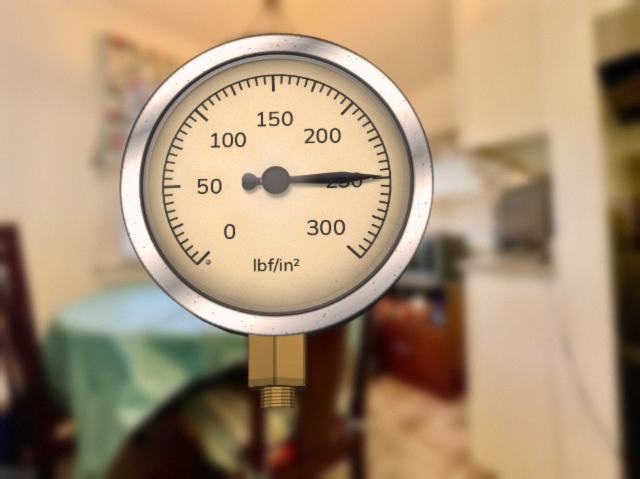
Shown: 250 psi
